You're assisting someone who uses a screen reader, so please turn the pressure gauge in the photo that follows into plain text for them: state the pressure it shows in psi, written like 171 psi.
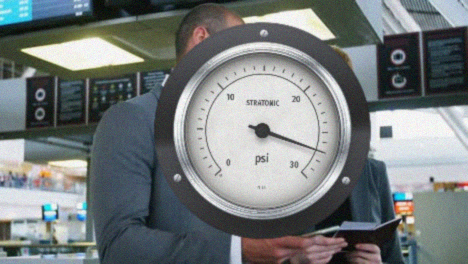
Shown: 27 psi
